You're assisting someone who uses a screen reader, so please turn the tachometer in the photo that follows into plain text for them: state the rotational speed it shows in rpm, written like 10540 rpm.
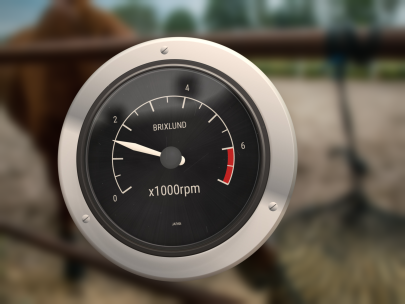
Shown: 1500 rpm
